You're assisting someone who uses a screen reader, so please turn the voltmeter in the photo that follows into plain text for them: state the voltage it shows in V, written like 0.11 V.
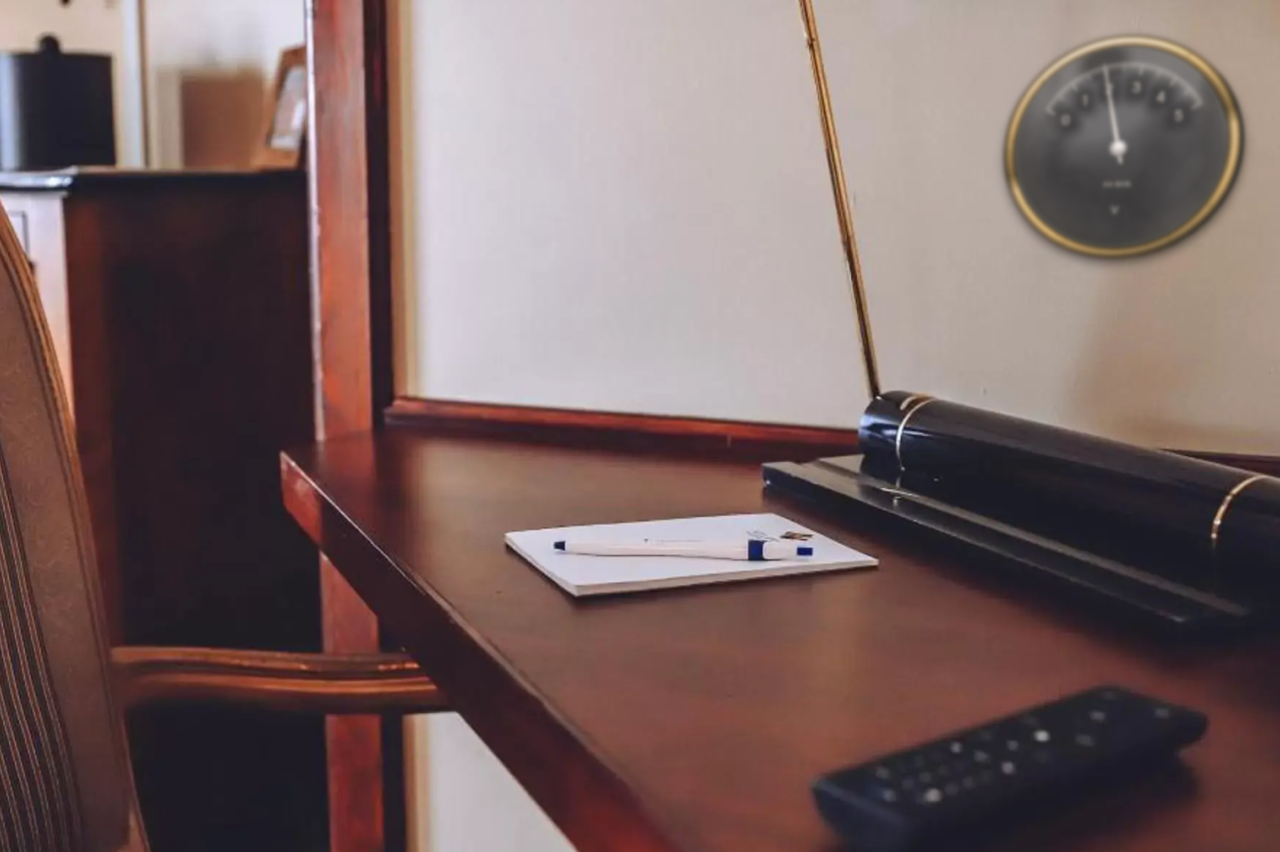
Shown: 2 V
